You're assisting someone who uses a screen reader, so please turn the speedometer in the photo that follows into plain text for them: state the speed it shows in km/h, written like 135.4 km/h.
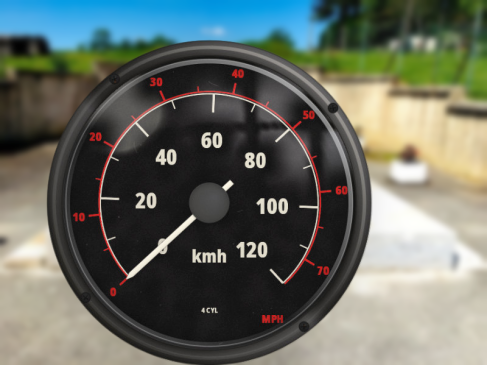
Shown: 0 km/h
